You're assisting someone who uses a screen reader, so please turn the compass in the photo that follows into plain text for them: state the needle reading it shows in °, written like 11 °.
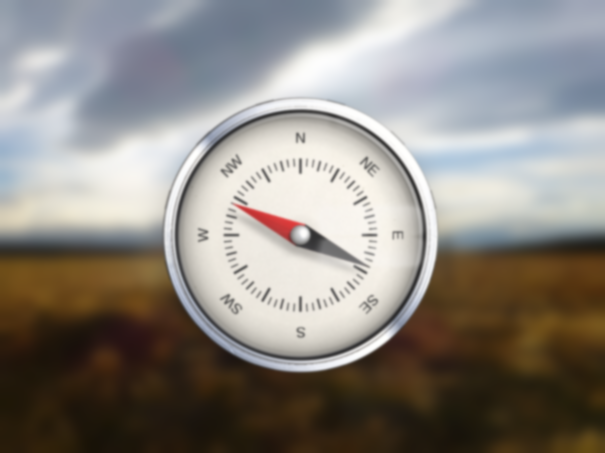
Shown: 295 °
